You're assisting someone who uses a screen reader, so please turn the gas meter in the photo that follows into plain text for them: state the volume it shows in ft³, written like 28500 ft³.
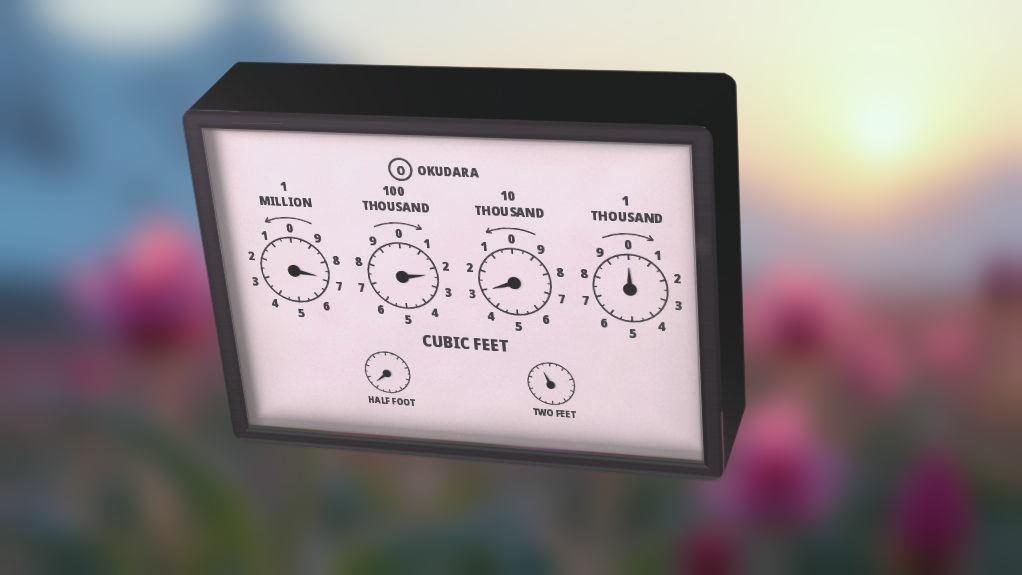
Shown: 723000 ft³
